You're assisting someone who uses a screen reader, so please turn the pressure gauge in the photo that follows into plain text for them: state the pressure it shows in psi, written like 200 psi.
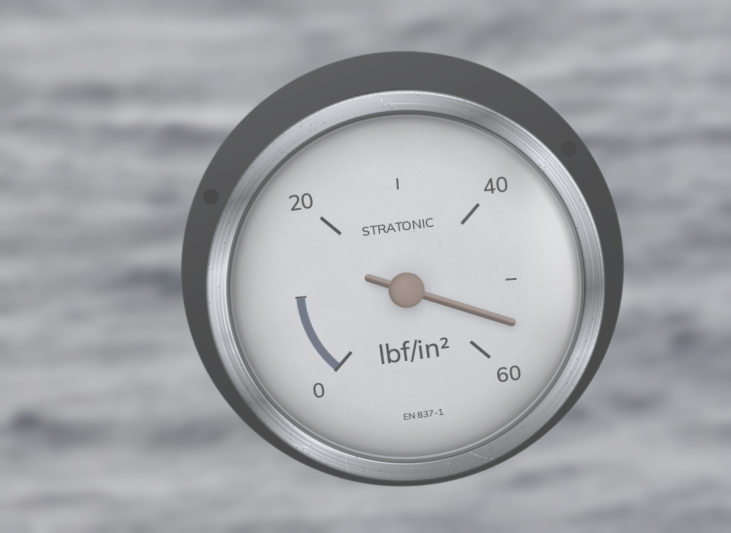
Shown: 55 psi
